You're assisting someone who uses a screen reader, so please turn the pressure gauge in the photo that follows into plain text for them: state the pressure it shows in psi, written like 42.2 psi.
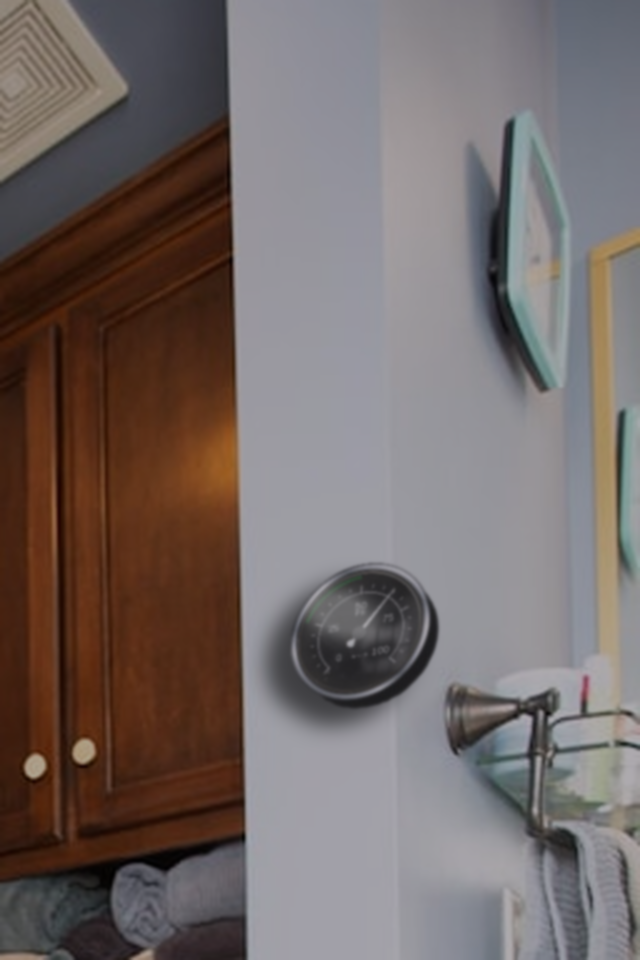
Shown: 65 psi
